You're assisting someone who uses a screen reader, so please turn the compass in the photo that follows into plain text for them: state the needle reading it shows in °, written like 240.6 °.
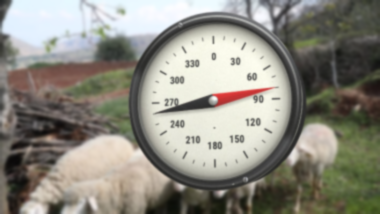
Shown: 80 °
